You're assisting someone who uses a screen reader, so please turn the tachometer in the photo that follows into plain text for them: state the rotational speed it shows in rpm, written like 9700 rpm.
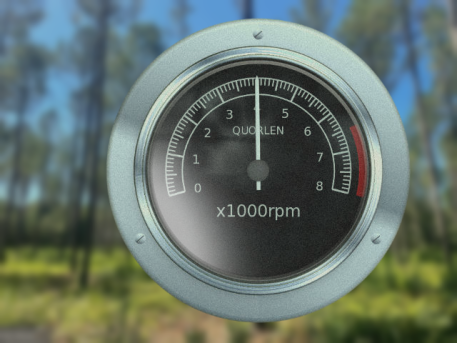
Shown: 4000 rpm
